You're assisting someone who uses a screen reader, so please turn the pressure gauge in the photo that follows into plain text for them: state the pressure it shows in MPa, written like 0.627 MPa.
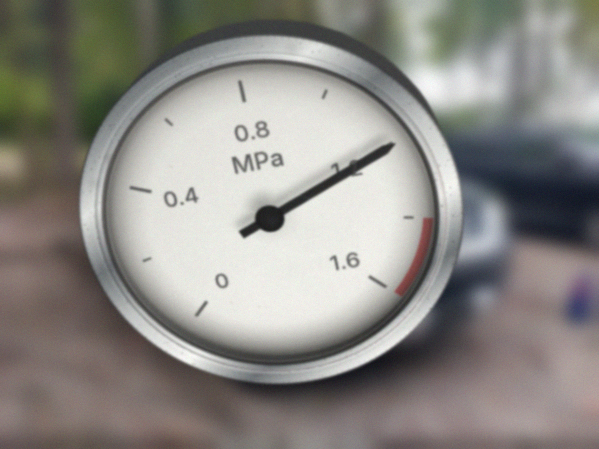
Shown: 1.2 MPa
